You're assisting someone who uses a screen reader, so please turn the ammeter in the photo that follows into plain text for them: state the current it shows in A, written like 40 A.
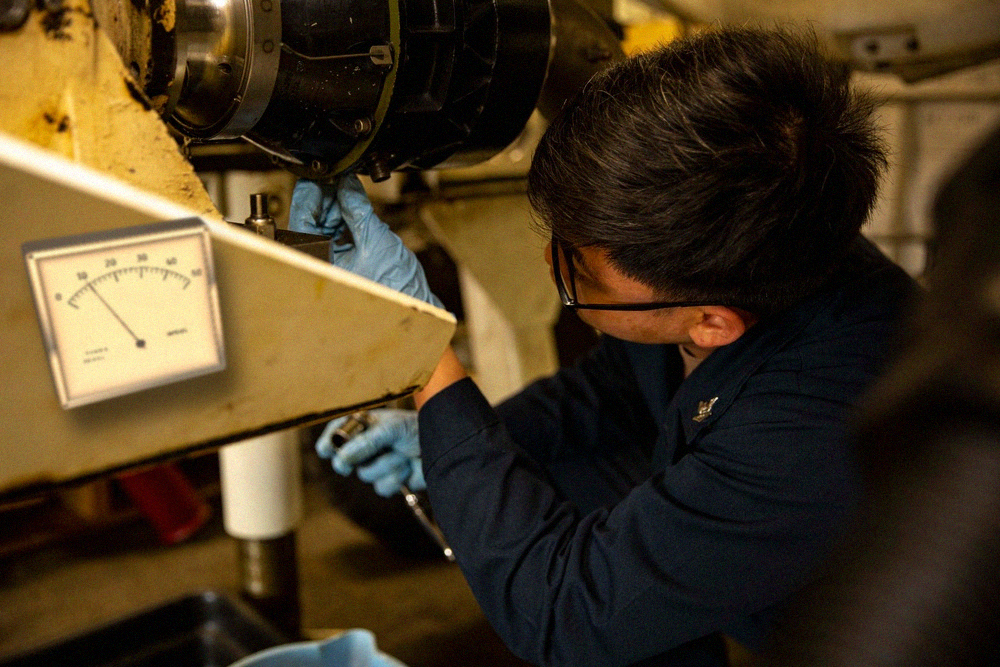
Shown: 10 A
